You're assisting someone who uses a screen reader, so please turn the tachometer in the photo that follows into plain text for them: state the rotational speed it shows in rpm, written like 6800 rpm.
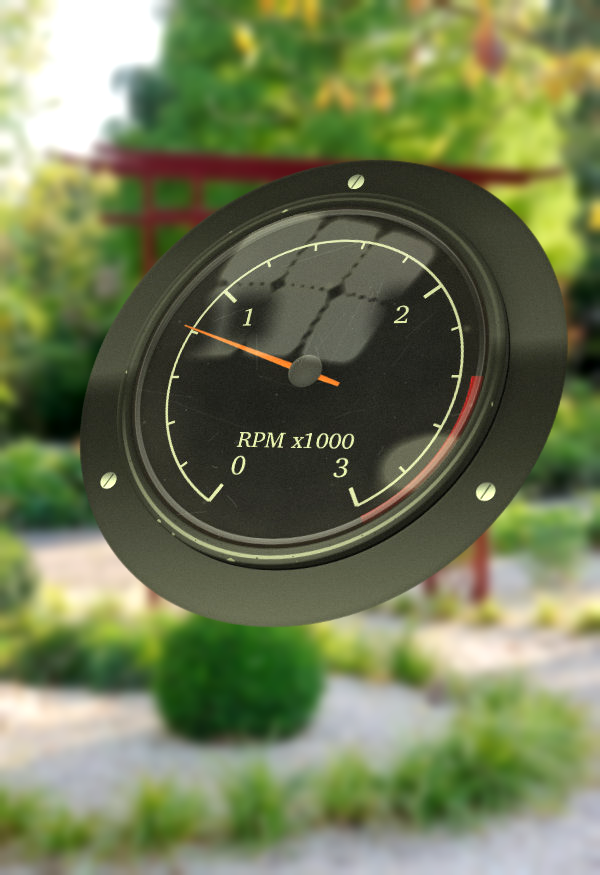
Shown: 800 rpm
